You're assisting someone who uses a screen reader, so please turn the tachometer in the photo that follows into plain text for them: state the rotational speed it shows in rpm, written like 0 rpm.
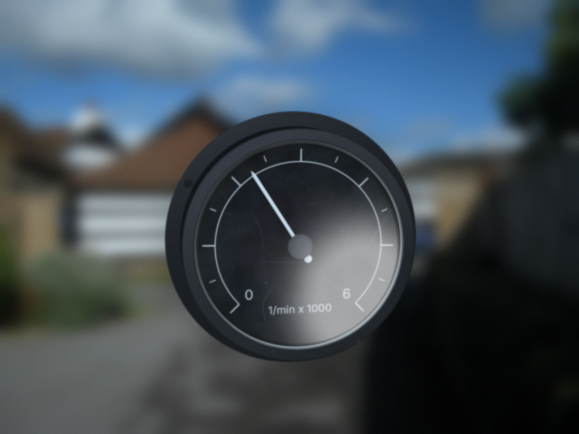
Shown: 2250 rpm
